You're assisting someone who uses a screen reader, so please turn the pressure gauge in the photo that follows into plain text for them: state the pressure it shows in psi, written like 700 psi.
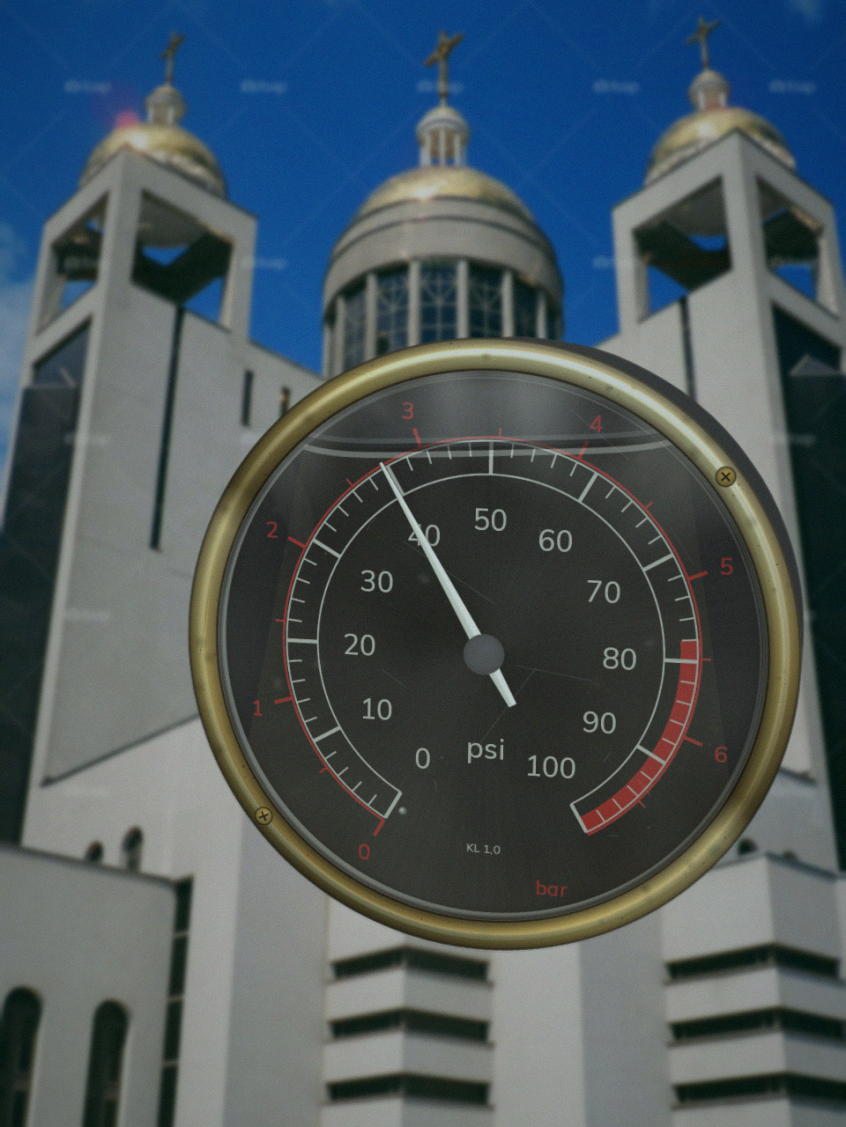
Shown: 40 psi
